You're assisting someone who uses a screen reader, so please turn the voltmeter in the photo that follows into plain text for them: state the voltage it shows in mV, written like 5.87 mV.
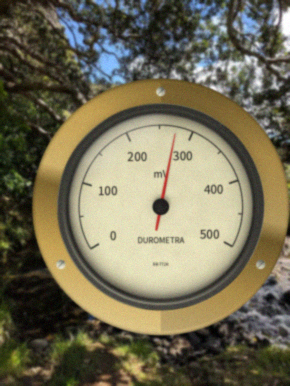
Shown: 275 mV
